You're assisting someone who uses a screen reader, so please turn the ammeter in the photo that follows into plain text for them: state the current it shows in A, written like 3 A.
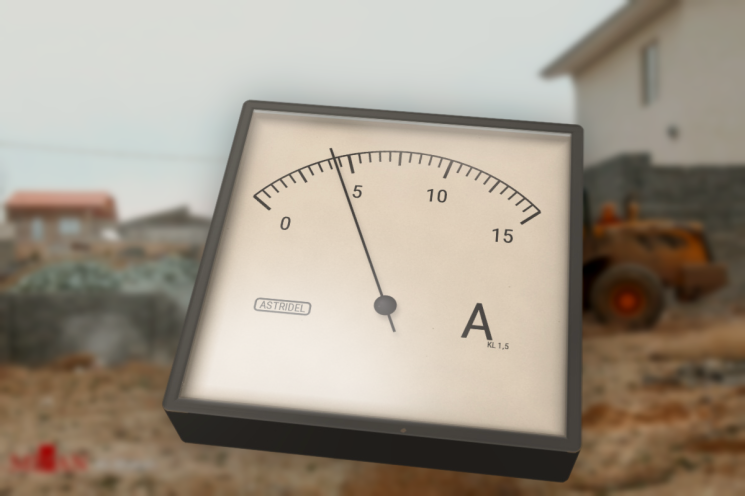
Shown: 4.25 A
